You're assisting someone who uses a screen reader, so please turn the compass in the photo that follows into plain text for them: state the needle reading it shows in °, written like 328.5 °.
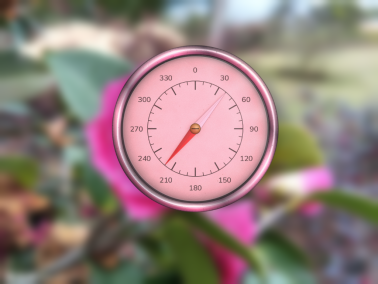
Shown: 220 °
